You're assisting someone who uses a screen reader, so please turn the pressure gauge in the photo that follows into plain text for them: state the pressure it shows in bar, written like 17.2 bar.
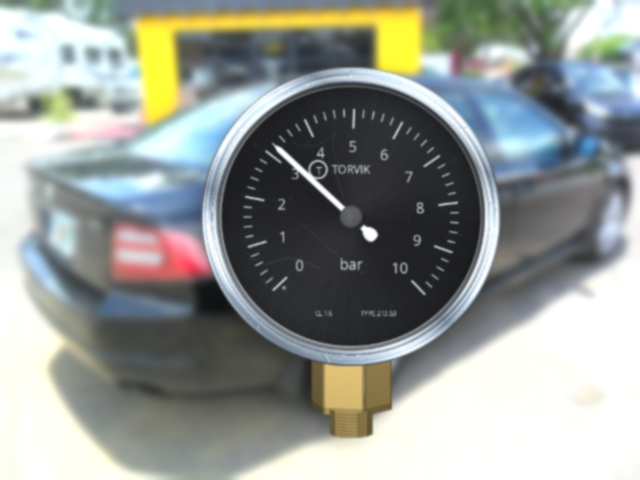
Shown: 3.2 bar
